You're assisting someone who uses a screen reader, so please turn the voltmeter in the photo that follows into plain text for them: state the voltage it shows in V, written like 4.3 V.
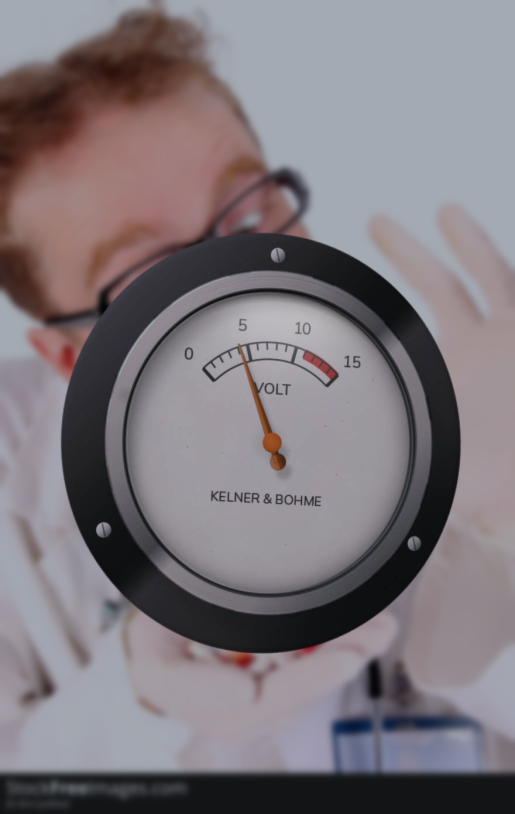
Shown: 4 V
